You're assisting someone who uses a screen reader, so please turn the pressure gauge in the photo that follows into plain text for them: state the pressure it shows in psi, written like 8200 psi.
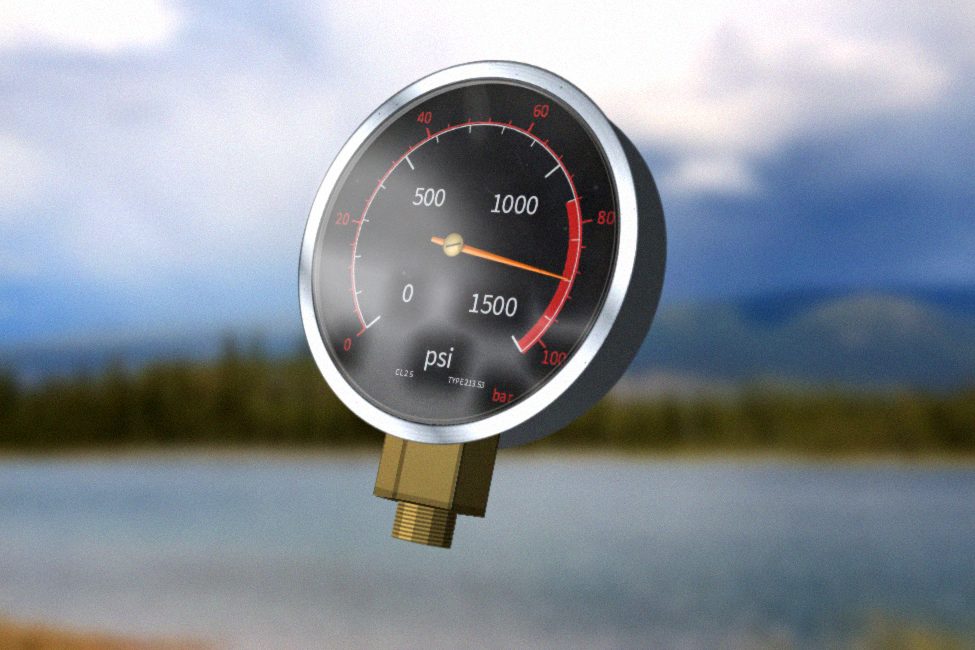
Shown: 1300 psi
